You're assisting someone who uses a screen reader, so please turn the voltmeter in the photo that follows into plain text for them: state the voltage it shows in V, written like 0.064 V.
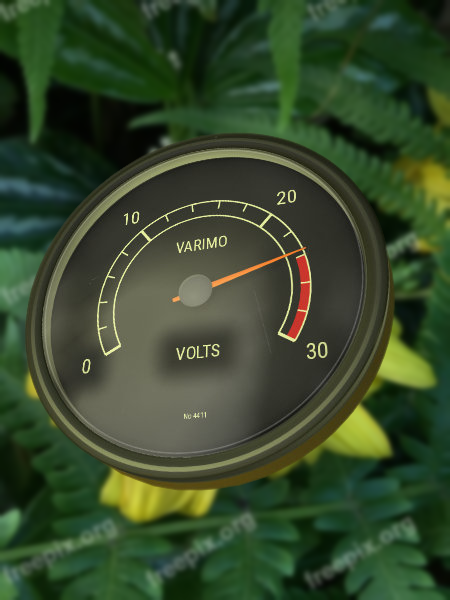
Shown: 24 V
